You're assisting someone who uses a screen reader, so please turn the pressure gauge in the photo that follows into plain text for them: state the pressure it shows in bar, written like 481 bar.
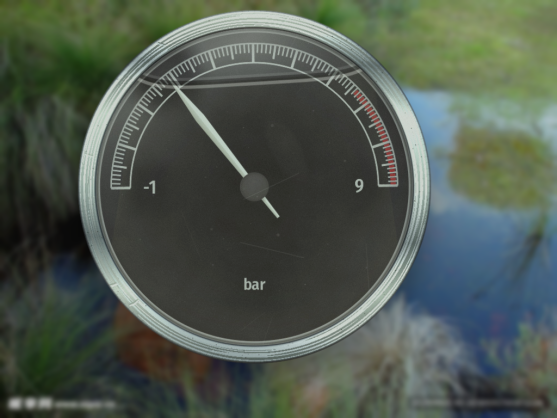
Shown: 1.9 bar
